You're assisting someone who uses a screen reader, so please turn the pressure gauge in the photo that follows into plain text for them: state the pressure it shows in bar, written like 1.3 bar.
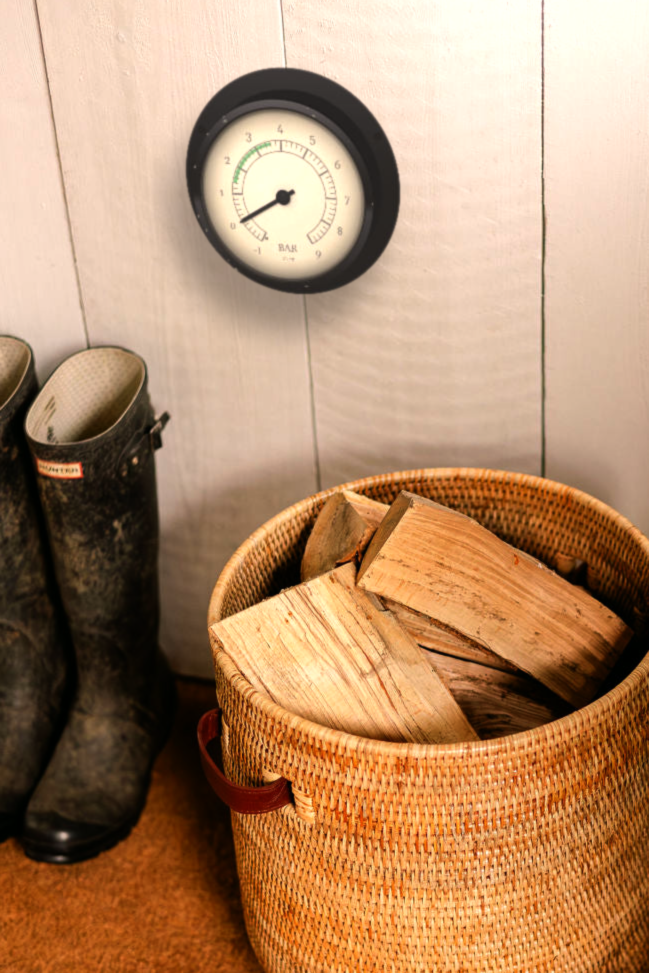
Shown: 0 bar
